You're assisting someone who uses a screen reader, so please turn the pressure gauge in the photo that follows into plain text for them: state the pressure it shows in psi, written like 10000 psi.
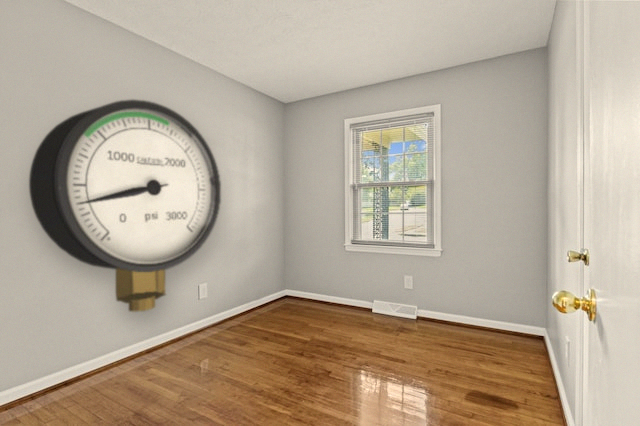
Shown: 350 psi
